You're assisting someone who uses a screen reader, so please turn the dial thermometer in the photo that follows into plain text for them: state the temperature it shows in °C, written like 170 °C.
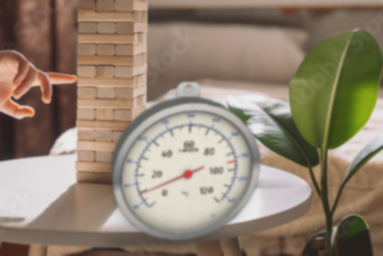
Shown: 10 °C
